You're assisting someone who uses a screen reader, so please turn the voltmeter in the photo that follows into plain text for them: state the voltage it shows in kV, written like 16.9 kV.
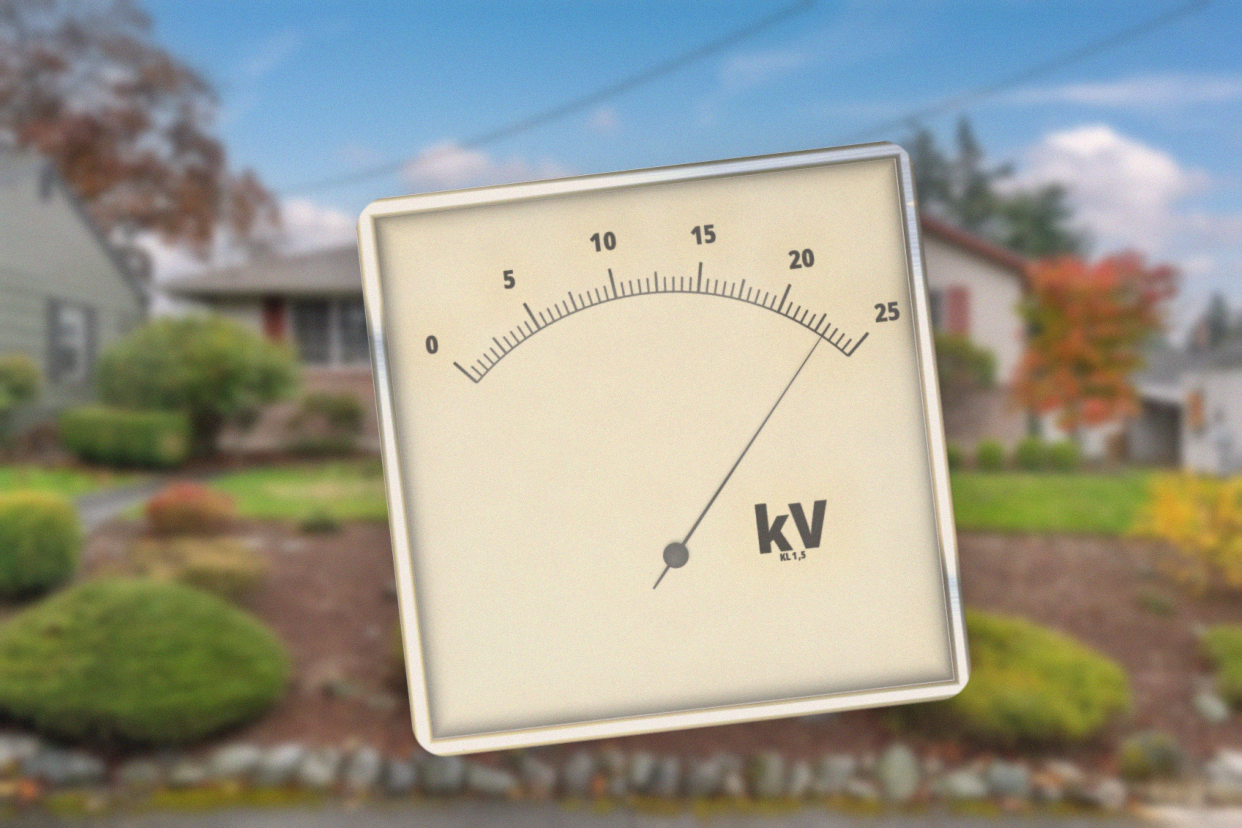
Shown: 23 kV
